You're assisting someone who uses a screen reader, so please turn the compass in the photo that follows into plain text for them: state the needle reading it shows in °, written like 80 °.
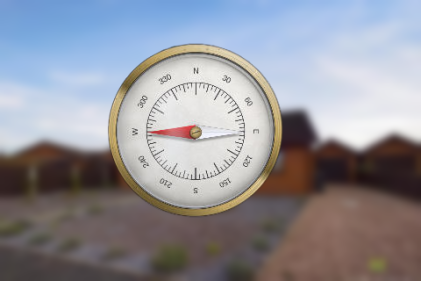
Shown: 270 °
